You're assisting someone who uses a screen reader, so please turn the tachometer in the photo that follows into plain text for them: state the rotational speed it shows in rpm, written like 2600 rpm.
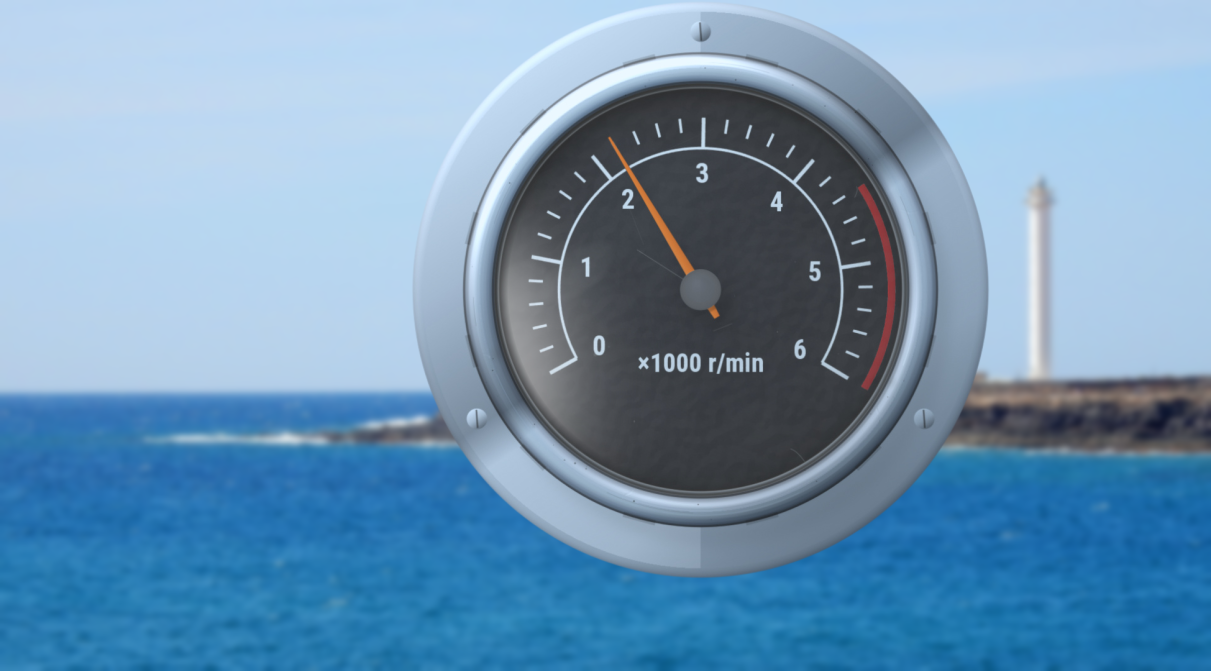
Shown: 2200 rpm
